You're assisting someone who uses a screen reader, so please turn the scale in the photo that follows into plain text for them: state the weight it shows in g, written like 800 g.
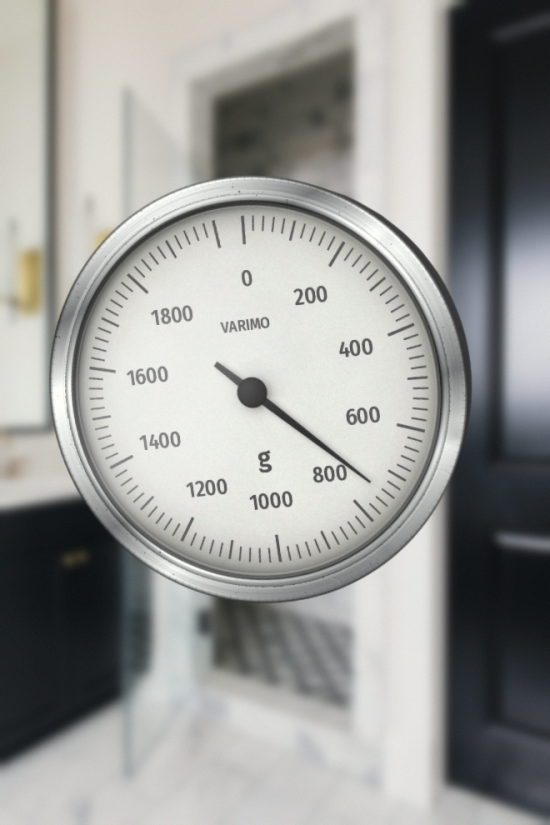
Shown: 740 g
